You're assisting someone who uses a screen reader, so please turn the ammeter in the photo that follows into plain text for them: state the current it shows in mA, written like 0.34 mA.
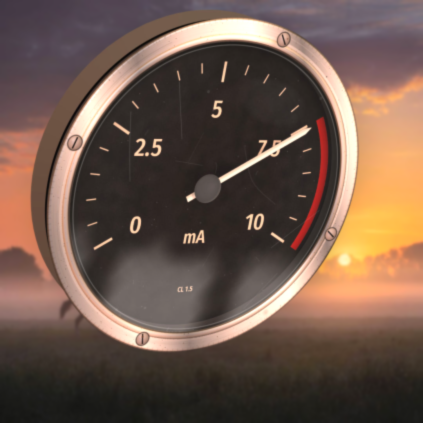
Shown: 7.5 mA
